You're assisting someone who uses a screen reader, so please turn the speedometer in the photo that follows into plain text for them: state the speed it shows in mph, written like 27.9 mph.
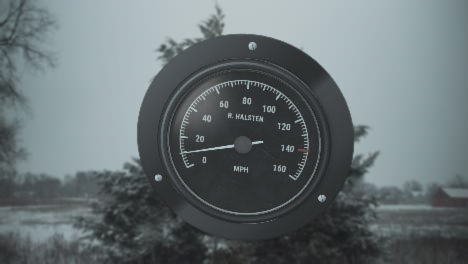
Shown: 10 mph
